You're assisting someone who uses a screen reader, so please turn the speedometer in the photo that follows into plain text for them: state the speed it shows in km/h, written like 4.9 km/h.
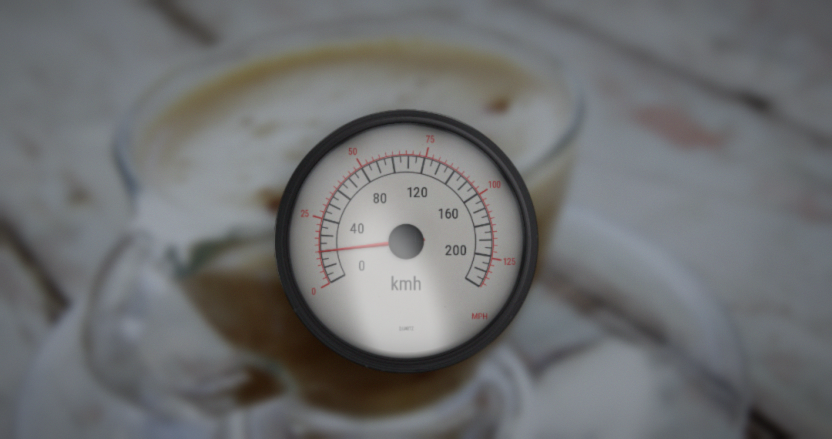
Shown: 20 km/h
